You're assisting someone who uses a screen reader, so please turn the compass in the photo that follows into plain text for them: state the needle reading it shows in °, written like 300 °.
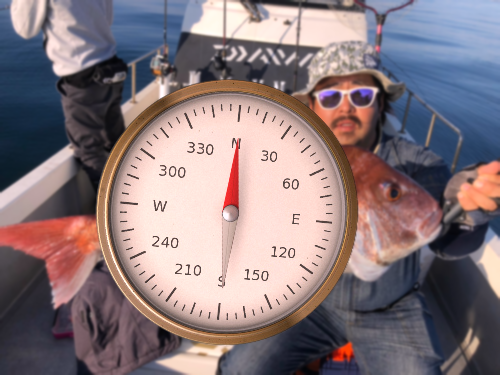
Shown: 0 °
